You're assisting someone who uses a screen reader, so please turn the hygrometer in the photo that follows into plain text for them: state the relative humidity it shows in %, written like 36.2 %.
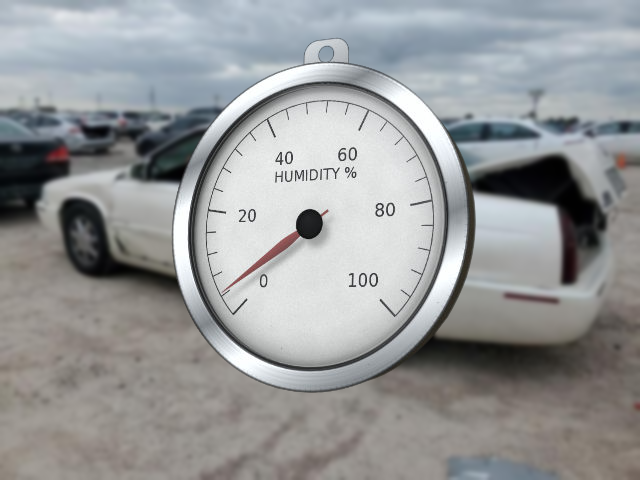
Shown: 4 %
